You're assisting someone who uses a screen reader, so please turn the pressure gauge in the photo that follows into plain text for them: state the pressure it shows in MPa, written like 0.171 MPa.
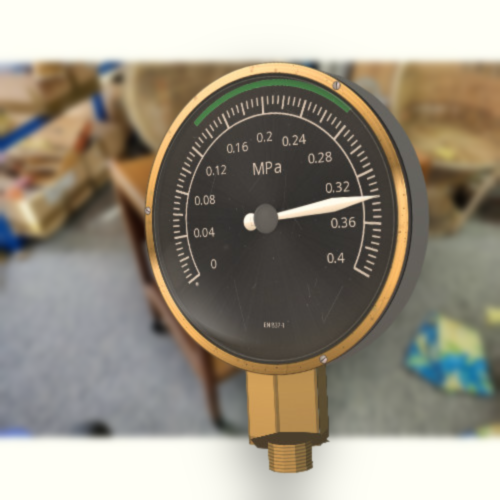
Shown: 0.34 MPa
